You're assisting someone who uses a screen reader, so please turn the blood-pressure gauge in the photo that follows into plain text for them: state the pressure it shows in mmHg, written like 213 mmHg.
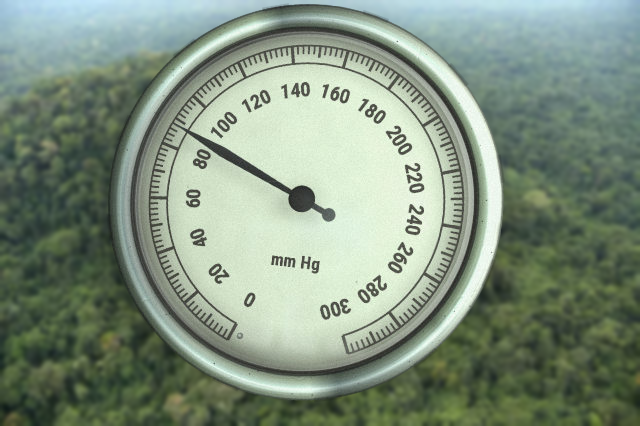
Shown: 88 mmHg
